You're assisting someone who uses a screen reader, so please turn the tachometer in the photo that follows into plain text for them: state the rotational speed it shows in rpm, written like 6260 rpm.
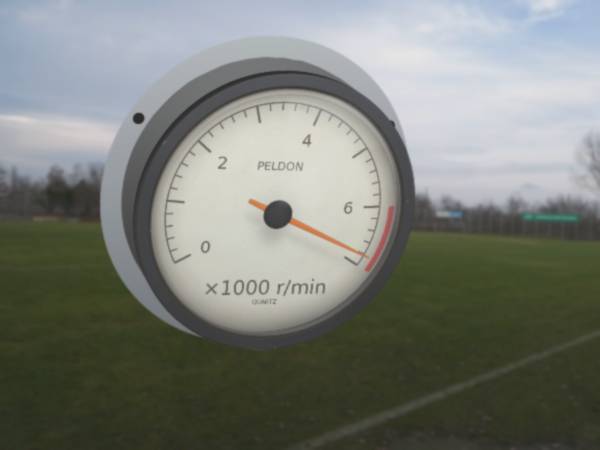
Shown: 6800 rpm
